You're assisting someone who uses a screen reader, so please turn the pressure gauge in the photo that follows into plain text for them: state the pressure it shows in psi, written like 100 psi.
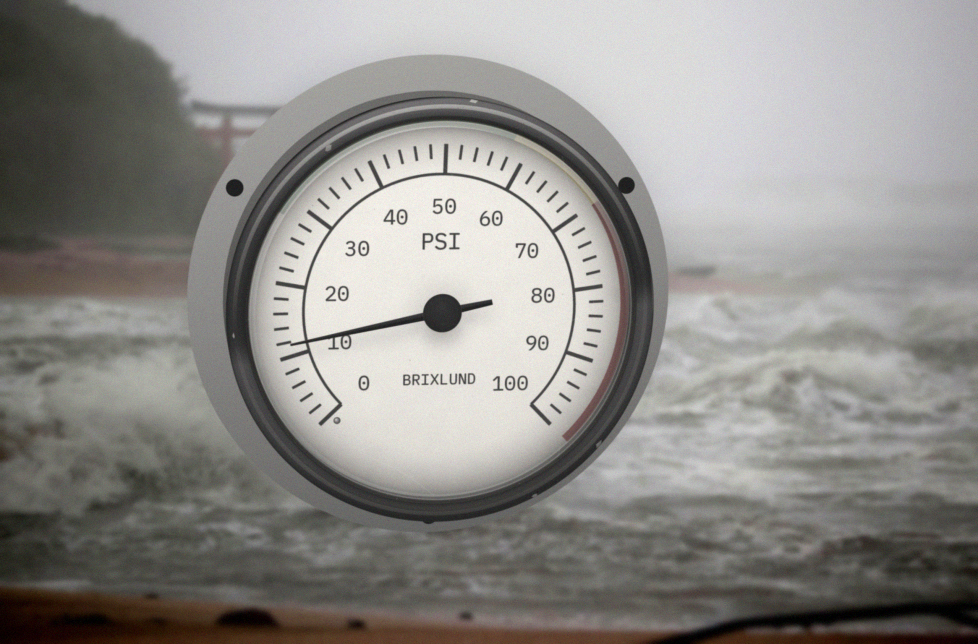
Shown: 12 psi
